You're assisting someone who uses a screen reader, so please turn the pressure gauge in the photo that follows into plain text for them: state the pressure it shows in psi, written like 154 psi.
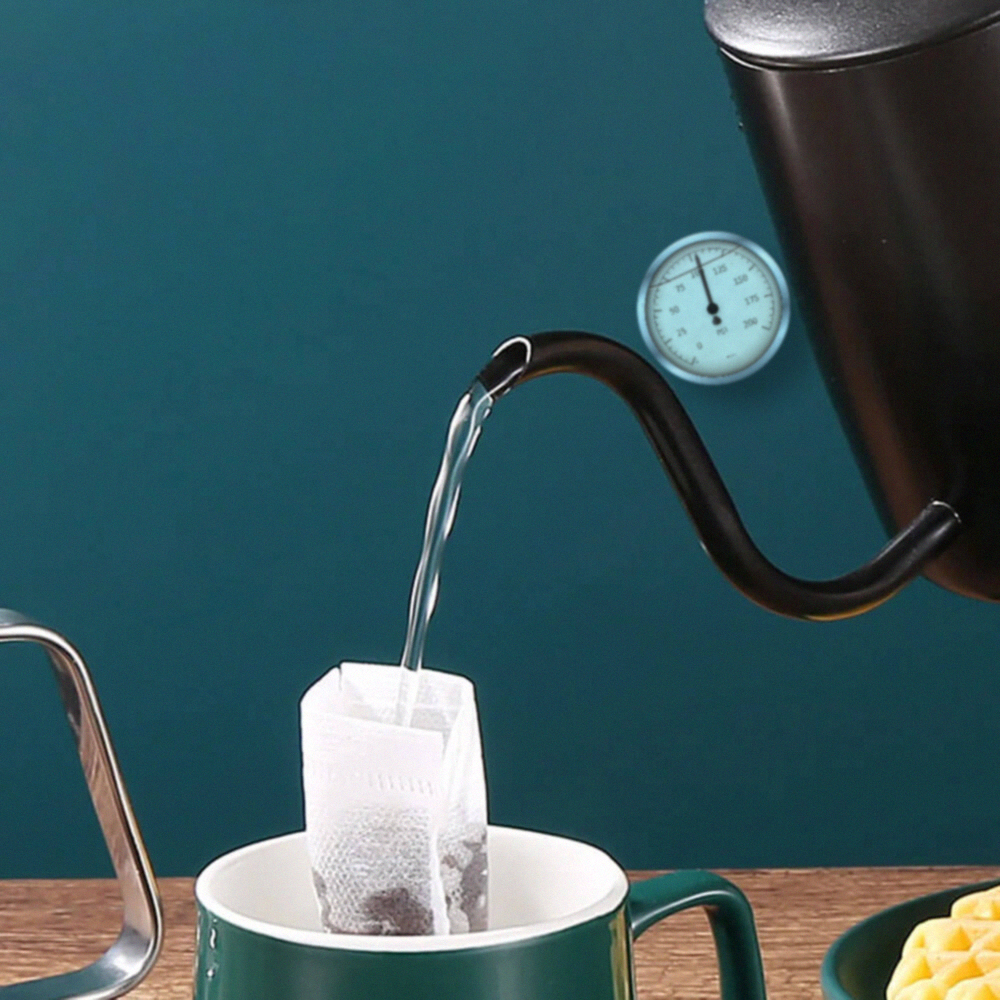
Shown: 105 psi
